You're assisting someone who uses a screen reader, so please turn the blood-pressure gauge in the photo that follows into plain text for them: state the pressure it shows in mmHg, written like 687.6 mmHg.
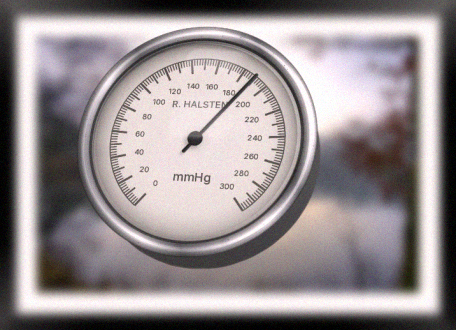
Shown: 190 mmHg
